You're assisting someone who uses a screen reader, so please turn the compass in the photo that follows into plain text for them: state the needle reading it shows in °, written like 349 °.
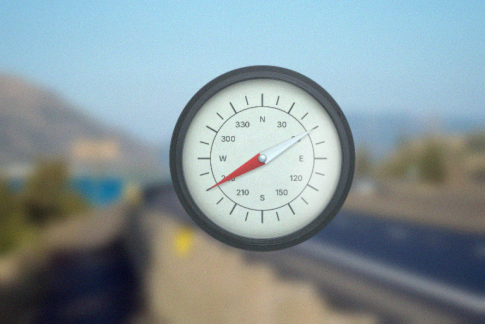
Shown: 240 °
